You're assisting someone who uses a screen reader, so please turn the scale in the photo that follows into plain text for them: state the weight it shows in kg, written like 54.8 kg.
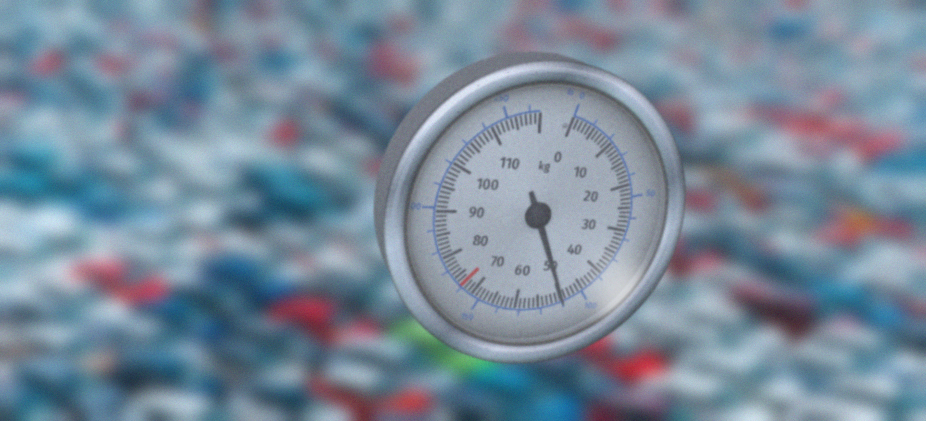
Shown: 50 kg
